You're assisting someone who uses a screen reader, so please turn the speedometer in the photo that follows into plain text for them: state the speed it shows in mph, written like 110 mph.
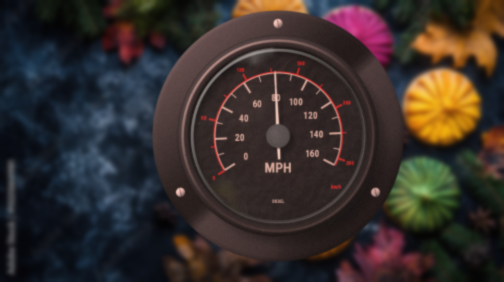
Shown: 80 mph
